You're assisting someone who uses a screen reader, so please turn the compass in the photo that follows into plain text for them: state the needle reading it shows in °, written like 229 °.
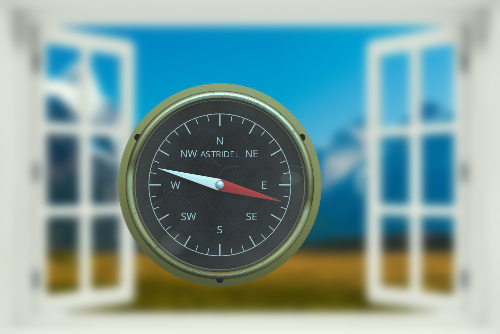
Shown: 105 °
